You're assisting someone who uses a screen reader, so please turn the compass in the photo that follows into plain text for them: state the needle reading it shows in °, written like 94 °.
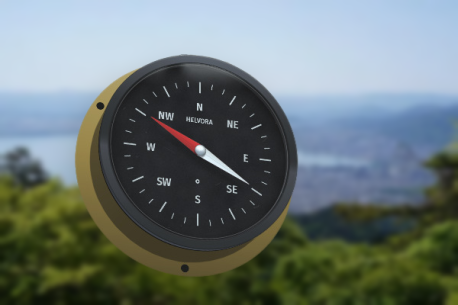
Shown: 300 °
